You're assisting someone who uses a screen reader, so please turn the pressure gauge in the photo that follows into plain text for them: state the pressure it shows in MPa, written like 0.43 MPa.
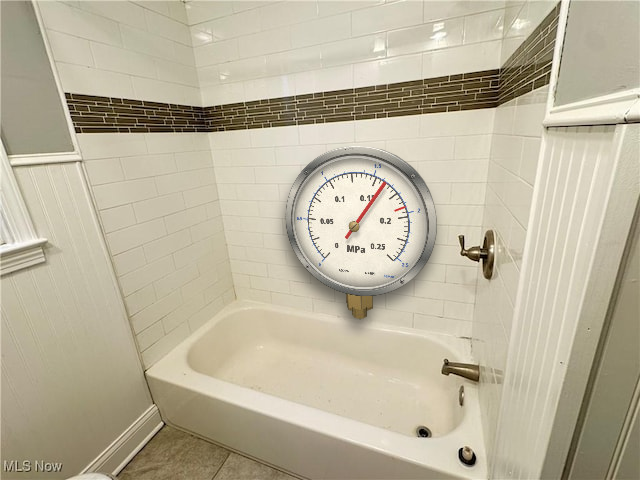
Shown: 0.16 MPa
